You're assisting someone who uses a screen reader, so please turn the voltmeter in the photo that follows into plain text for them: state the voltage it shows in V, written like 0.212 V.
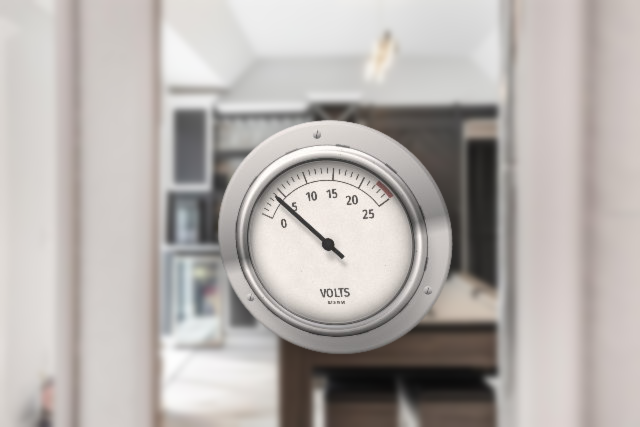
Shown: 4 V
